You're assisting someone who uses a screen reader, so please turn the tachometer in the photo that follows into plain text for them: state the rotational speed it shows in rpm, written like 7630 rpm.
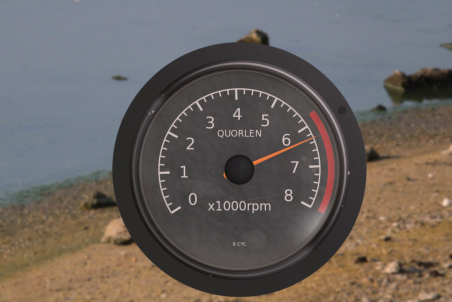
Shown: 6300 rpm
